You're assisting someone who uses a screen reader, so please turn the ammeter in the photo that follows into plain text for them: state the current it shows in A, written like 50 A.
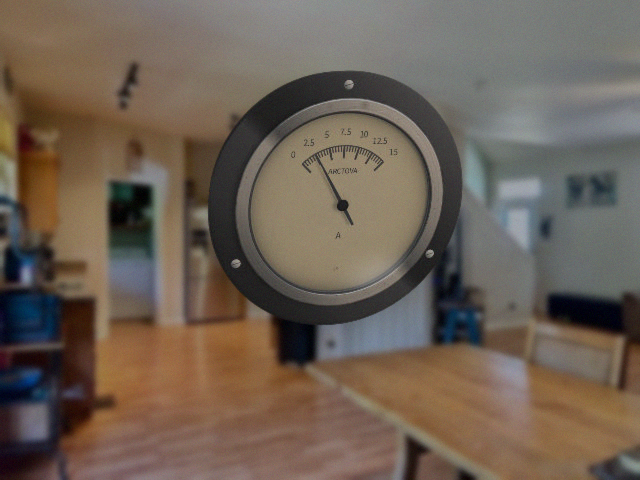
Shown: 2.5 A
